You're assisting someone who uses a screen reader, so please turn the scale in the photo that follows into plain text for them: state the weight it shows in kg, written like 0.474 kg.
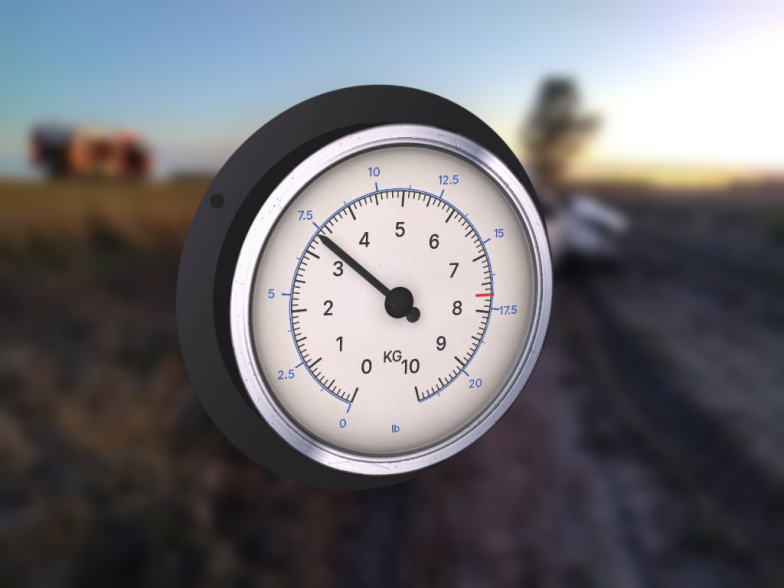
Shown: 3.3 kg
